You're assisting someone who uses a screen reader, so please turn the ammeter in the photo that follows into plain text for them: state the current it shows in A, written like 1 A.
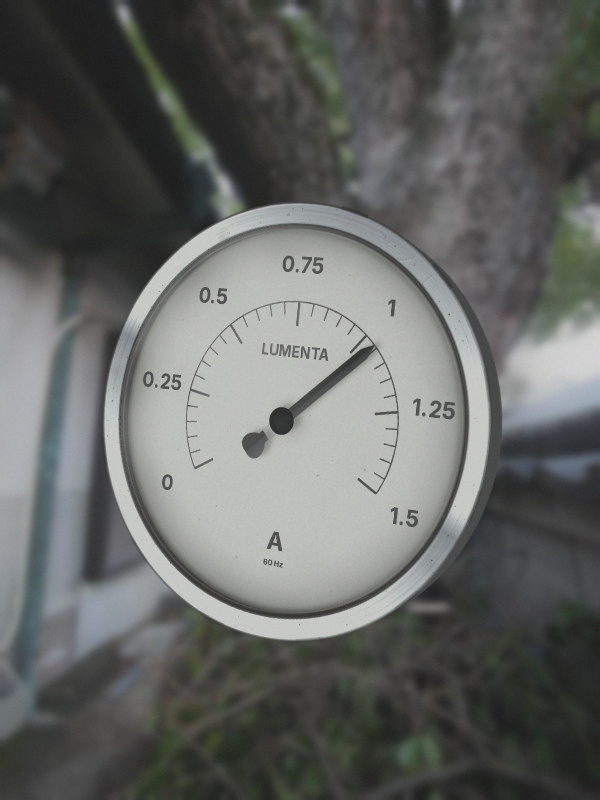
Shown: 1.05 A
